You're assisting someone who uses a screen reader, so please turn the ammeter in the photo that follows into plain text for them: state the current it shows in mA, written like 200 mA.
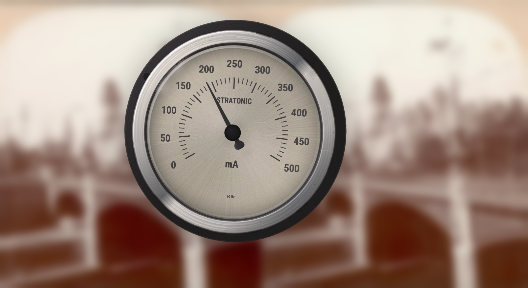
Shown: 190 mA
